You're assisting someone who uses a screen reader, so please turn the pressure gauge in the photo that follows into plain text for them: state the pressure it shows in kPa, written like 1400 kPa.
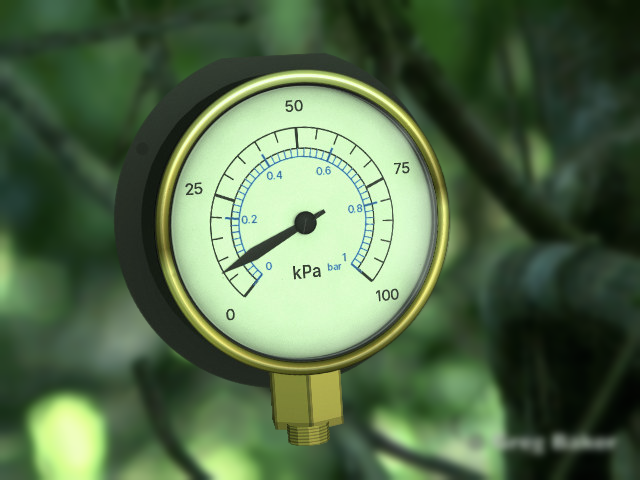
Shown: 7.5 kPa
